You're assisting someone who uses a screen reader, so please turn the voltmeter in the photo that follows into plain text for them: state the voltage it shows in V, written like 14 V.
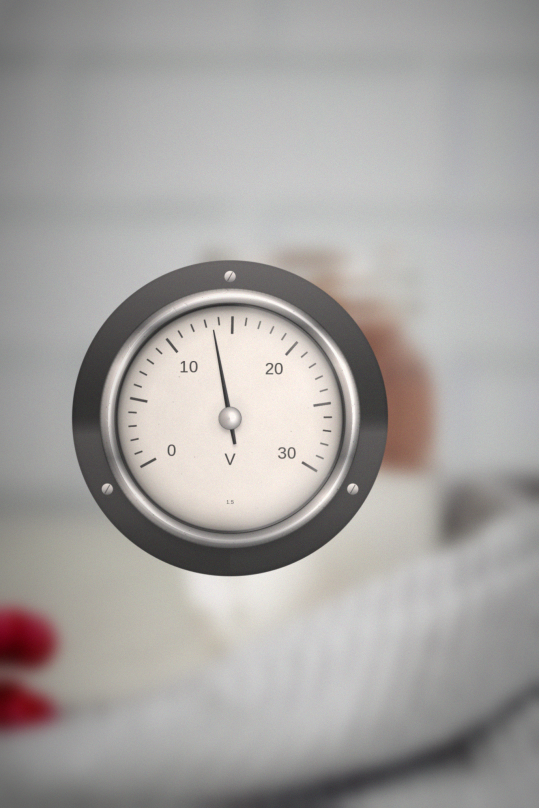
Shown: 13.5 V
